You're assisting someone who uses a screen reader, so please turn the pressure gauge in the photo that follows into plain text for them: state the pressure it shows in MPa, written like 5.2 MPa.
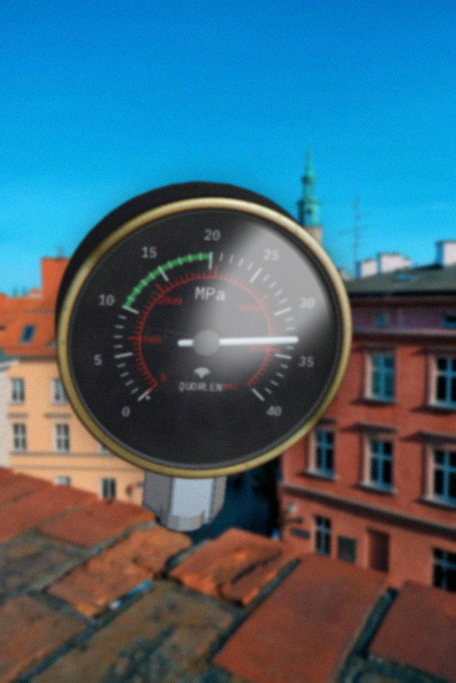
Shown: 33 MPa
